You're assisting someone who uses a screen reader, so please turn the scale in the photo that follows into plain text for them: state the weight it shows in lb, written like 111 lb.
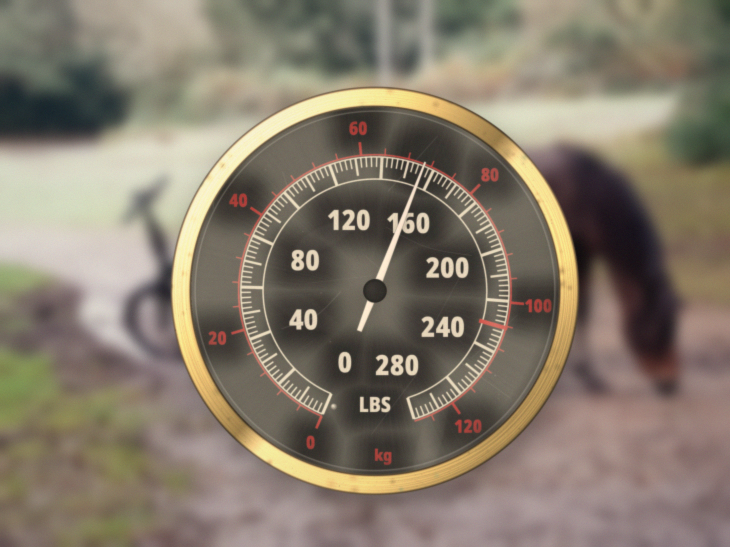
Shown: 156 lb
